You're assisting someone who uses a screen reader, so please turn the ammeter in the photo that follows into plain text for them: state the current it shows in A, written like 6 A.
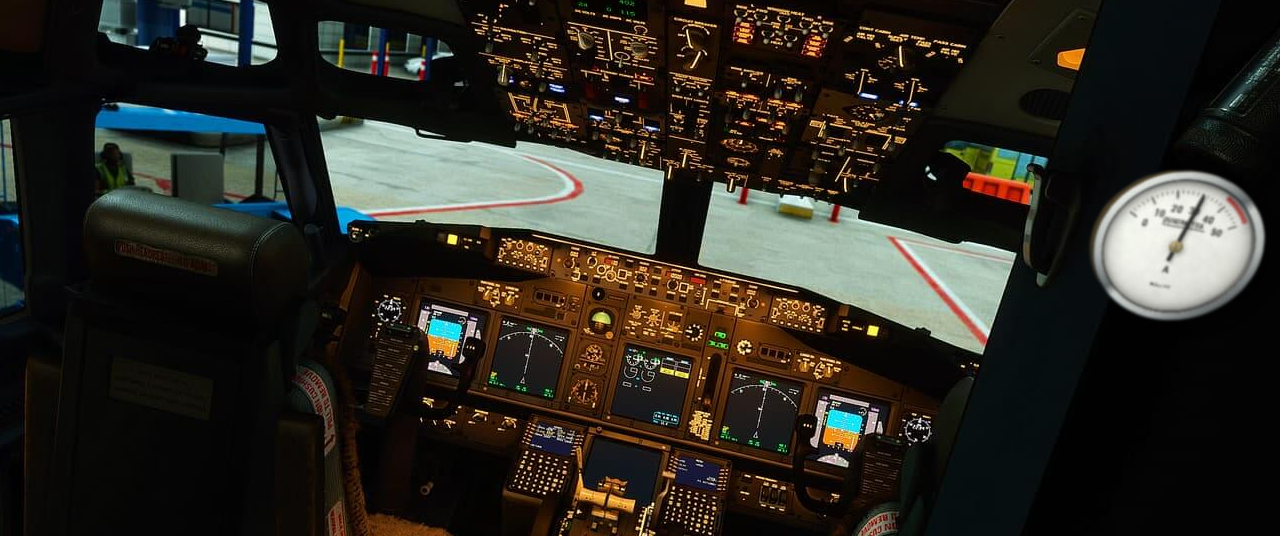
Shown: 30 A
